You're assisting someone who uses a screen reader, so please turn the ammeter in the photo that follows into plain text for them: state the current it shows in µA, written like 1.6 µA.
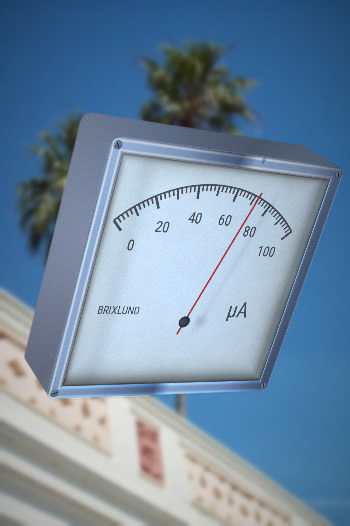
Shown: 70 µA
